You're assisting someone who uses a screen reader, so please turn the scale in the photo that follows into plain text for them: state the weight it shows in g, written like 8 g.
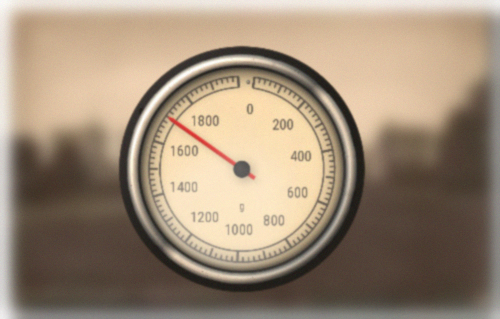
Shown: 1700 g
